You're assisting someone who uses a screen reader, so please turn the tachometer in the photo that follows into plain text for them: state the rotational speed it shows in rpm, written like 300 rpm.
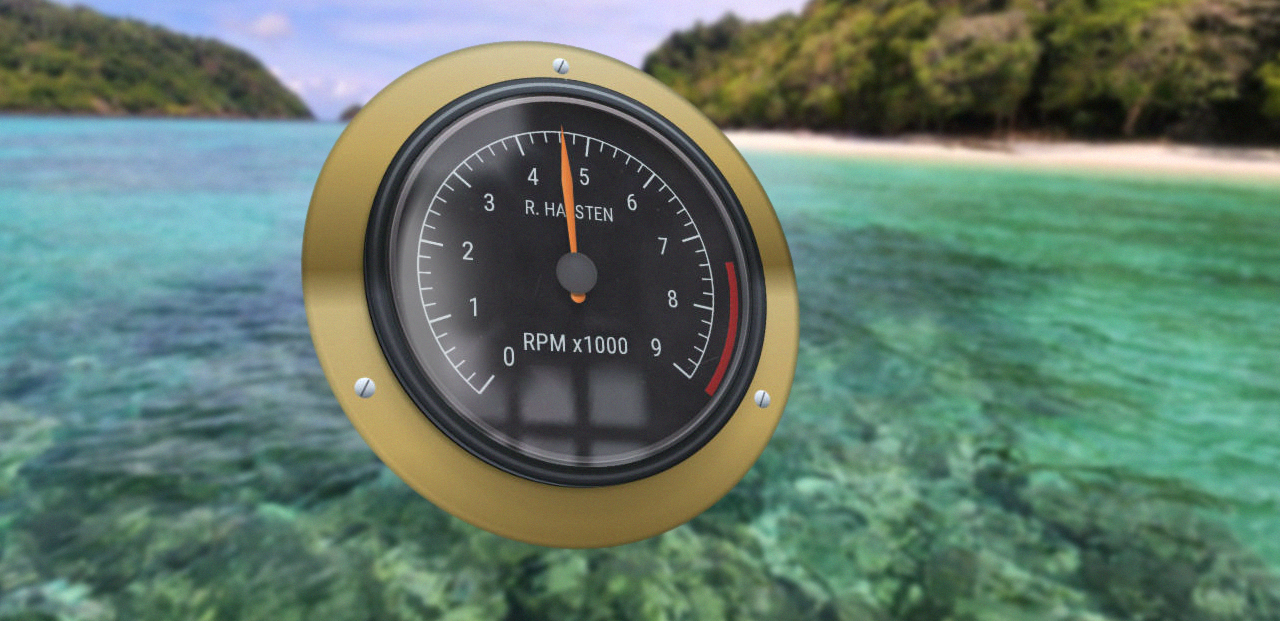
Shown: 4600 rpm
